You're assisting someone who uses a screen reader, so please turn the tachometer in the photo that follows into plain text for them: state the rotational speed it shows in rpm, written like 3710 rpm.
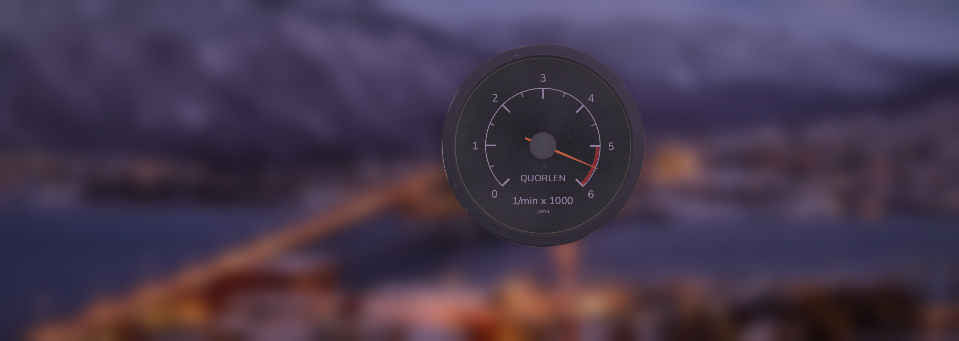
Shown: 5500 rpm
